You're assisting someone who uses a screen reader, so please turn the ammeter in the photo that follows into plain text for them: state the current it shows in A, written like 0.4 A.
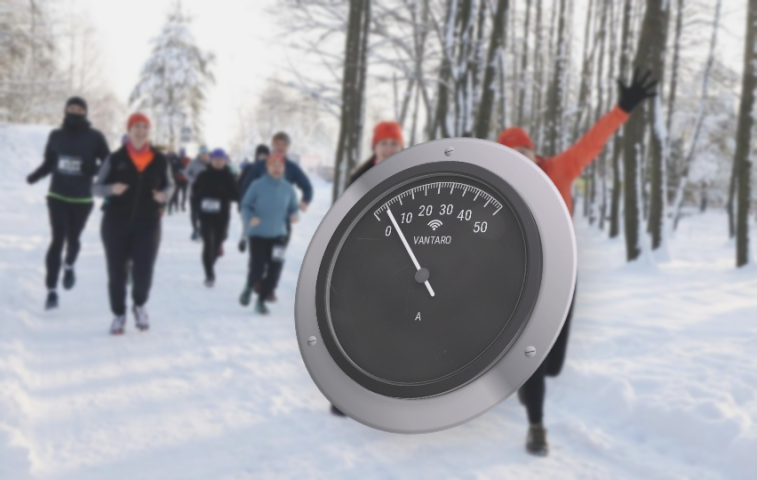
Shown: 5 A
